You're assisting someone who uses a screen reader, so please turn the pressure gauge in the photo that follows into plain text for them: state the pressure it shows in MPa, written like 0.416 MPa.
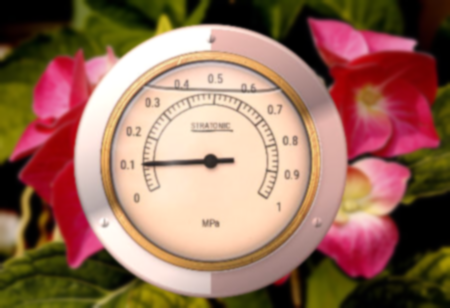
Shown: 0.1 MPa
